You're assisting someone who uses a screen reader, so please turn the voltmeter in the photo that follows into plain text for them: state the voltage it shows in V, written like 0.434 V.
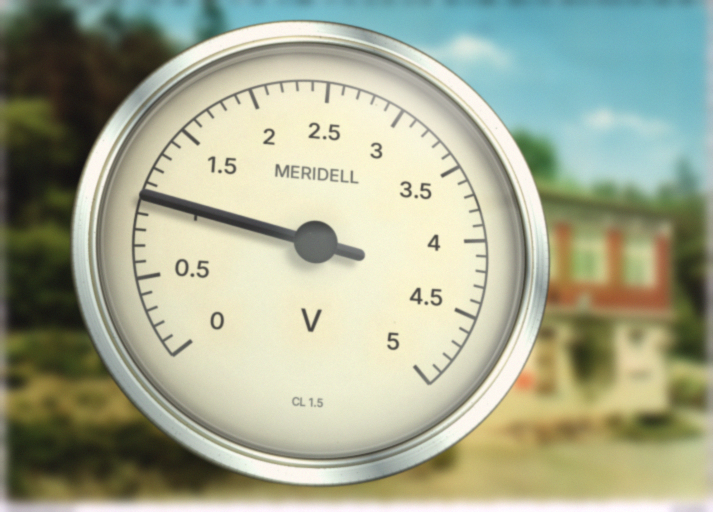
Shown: 1 V
